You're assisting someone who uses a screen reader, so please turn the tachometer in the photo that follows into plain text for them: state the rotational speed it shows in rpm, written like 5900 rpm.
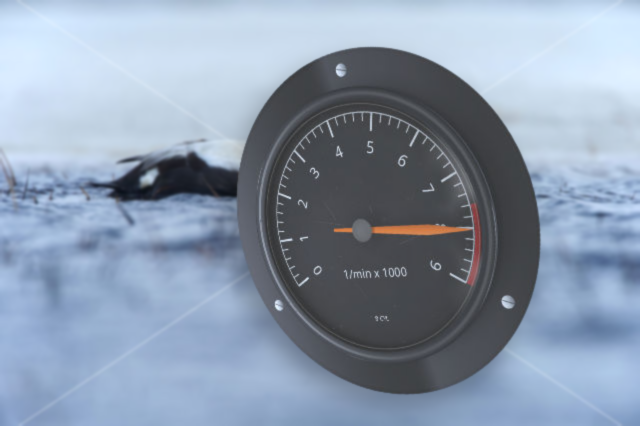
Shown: 8000 rpm
